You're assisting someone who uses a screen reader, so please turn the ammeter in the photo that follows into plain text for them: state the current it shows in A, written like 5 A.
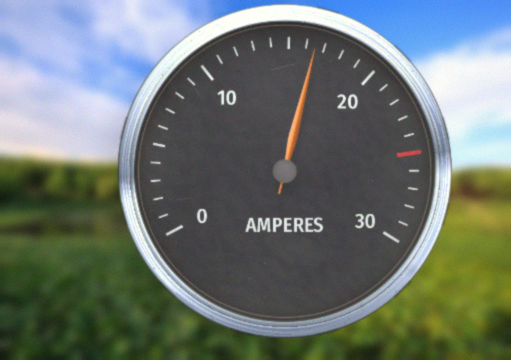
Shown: 16.5 A
